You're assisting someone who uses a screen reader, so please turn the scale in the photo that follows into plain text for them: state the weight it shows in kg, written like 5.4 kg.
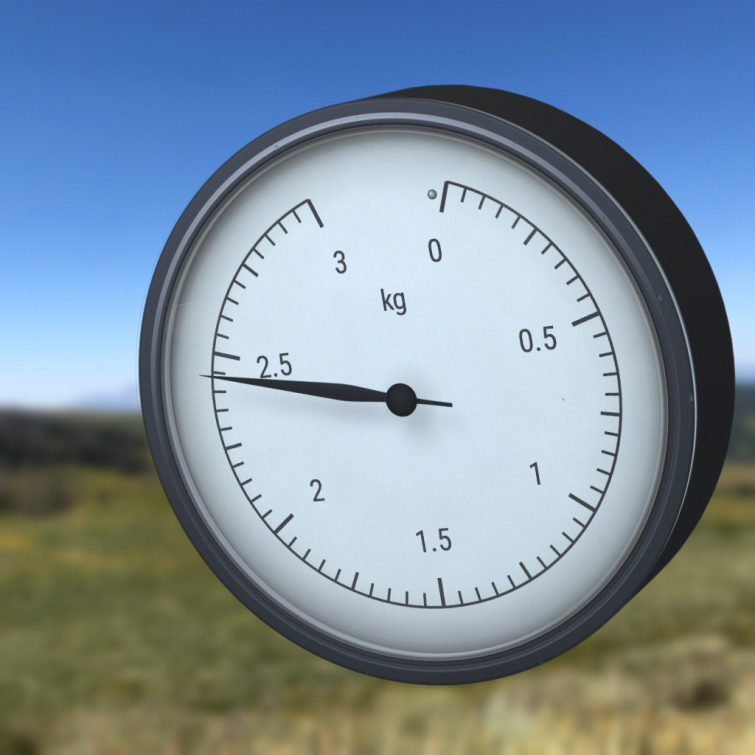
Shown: 2.45 kg
